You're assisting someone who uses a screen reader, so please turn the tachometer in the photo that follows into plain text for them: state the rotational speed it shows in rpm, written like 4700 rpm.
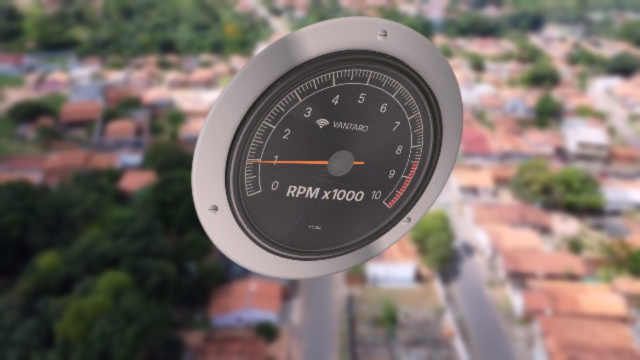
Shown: 1000 rpm
